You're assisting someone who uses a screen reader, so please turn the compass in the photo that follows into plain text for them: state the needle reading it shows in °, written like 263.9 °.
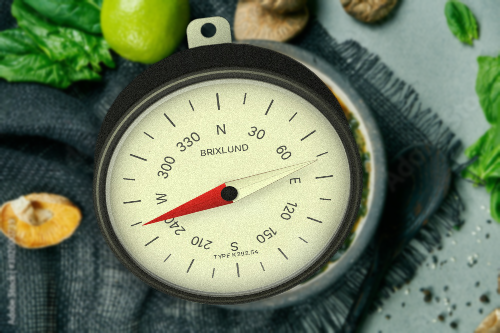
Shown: 255 °
